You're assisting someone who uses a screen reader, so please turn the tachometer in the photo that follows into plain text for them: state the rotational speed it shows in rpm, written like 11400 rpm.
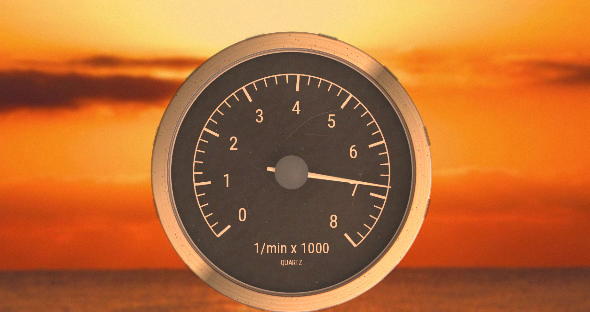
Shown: 6800 rpm
